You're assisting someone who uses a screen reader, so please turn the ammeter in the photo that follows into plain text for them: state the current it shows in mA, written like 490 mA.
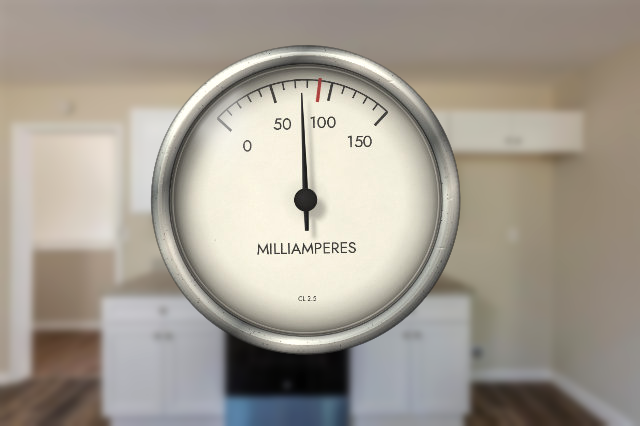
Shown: 75 mA
